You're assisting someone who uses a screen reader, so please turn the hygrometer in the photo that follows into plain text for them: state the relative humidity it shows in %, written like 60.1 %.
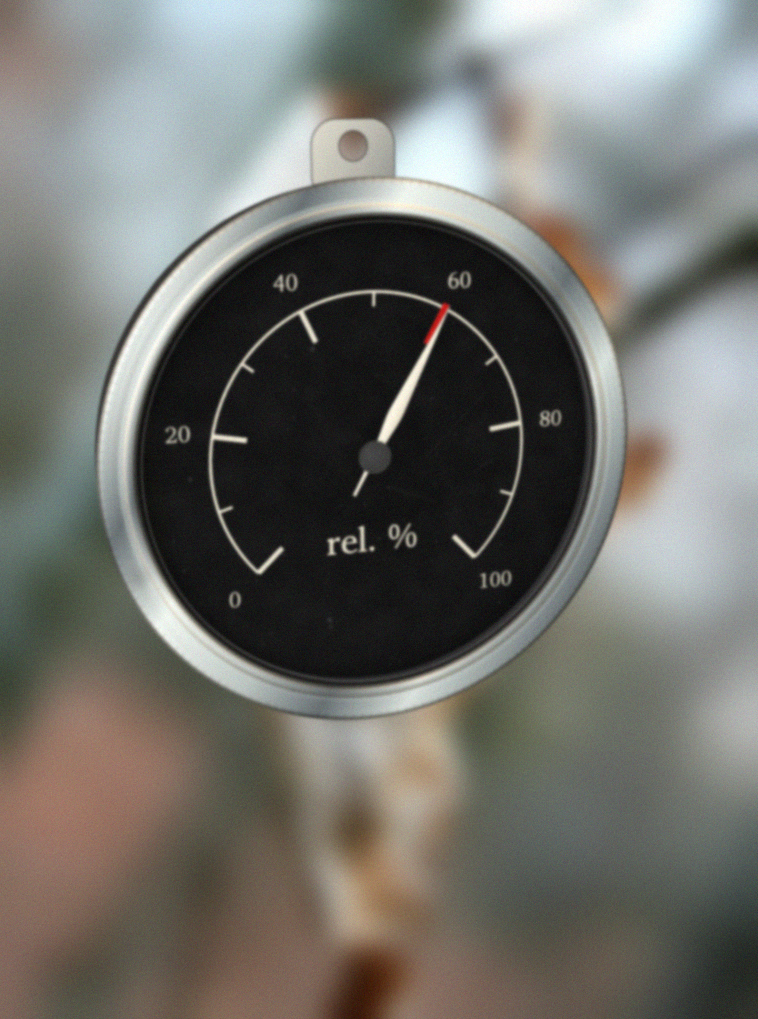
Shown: 60 %
